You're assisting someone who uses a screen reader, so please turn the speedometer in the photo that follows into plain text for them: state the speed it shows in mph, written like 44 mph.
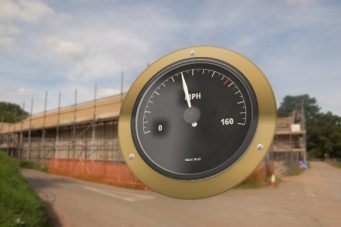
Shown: 70 mph
